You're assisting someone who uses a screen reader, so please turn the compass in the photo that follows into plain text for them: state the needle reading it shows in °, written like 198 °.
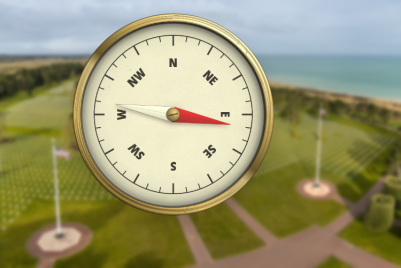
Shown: 100 °
